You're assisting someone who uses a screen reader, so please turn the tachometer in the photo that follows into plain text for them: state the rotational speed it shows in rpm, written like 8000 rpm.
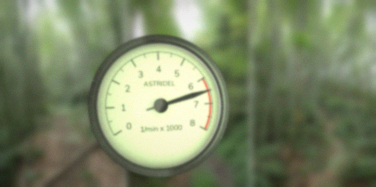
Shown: 6500 rpm
